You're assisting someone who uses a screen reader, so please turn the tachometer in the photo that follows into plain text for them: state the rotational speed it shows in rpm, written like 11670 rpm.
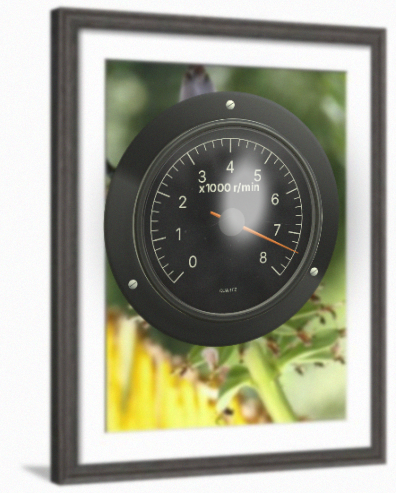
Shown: 7400 rpm
